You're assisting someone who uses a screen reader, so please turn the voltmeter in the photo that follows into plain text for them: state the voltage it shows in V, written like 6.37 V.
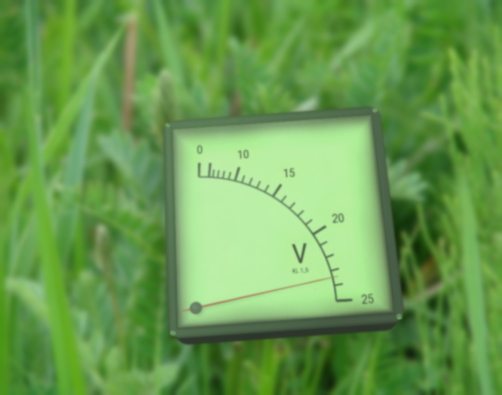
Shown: 23.5 V
